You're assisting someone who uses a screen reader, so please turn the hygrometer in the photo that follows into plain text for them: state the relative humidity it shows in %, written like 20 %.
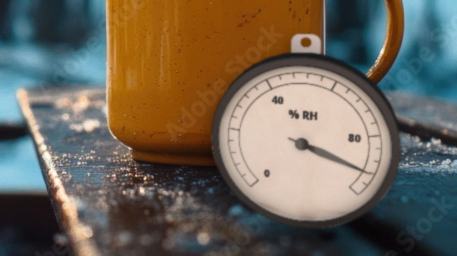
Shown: 92 %
